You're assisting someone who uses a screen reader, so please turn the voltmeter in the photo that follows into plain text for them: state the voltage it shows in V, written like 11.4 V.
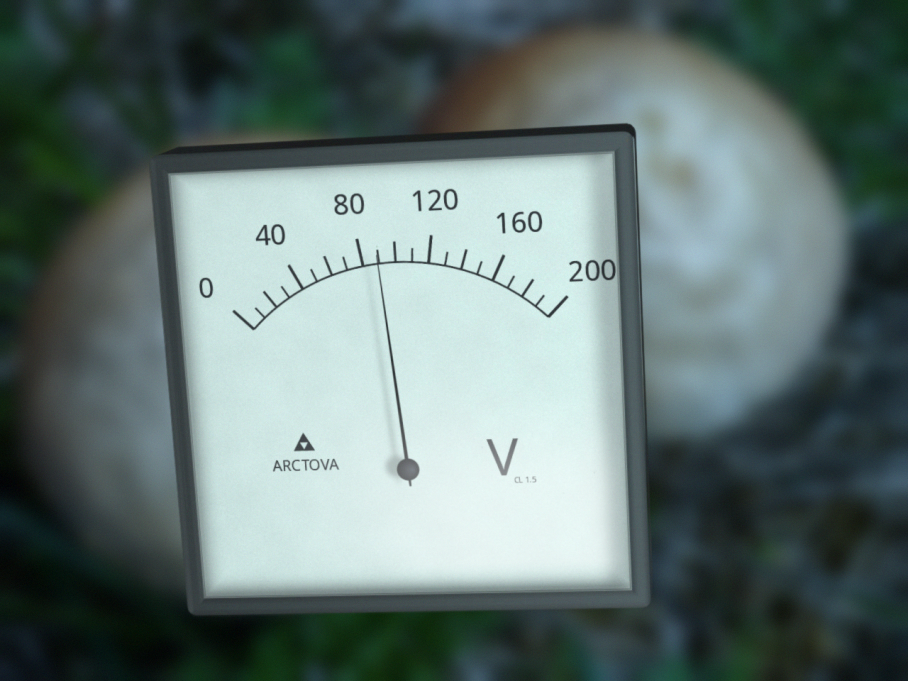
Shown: 90 V
